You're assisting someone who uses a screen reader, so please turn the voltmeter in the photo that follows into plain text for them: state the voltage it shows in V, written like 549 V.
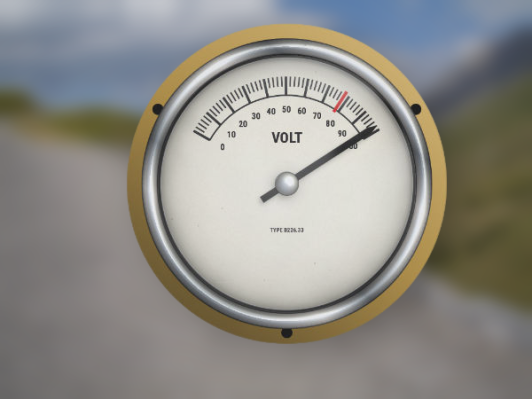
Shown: 98 V
